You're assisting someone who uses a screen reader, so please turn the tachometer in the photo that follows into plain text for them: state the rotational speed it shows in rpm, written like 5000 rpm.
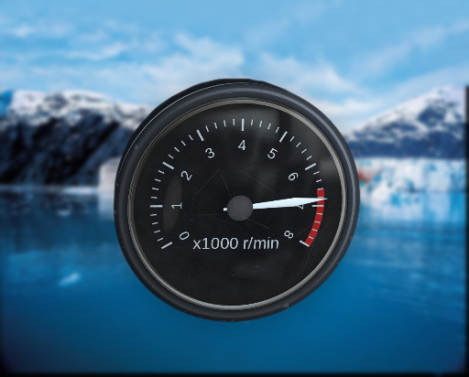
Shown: 6800 rpm
